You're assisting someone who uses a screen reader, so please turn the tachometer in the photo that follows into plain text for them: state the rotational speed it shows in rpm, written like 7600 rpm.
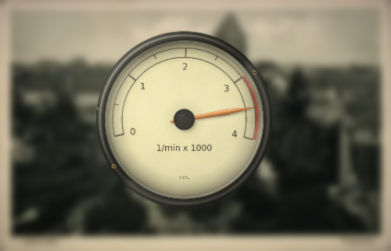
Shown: 3500 rpm
